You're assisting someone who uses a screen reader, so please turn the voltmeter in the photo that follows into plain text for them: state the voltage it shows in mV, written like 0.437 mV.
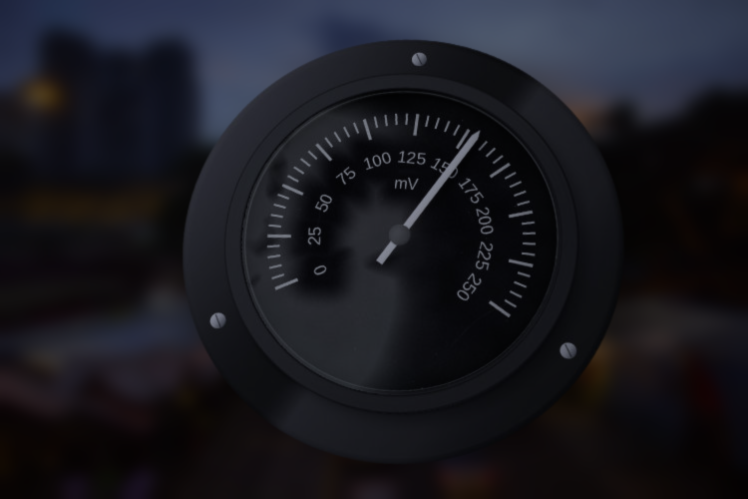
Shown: 155 mV
